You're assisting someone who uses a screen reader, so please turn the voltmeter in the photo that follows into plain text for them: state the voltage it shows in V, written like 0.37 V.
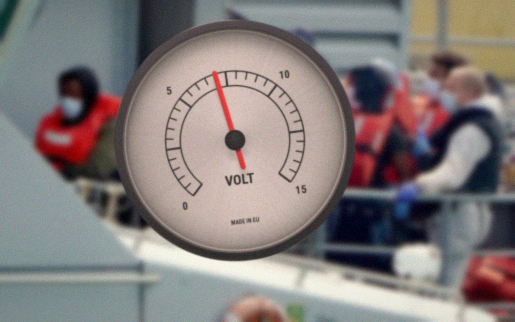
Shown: 7 V
